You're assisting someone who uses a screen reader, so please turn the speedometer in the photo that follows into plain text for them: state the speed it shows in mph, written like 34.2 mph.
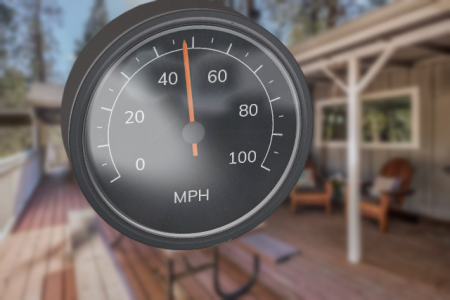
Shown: 47.5 mph
